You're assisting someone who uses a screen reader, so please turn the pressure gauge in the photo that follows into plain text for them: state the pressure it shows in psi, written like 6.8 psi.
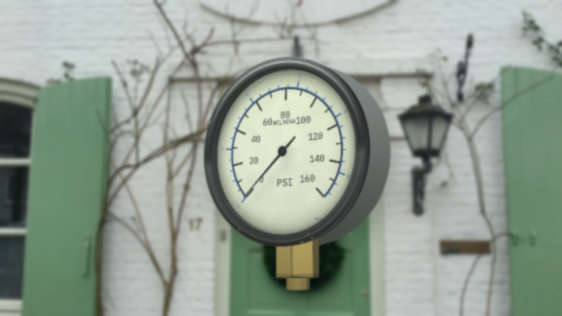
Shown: 0 psi
